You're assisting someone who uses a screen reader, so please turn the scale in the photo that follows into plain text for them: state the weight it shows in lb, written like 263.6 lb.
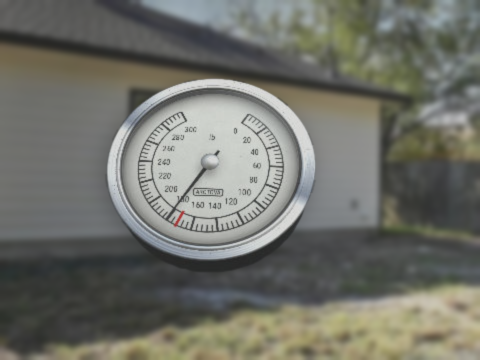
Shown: 180 lb
